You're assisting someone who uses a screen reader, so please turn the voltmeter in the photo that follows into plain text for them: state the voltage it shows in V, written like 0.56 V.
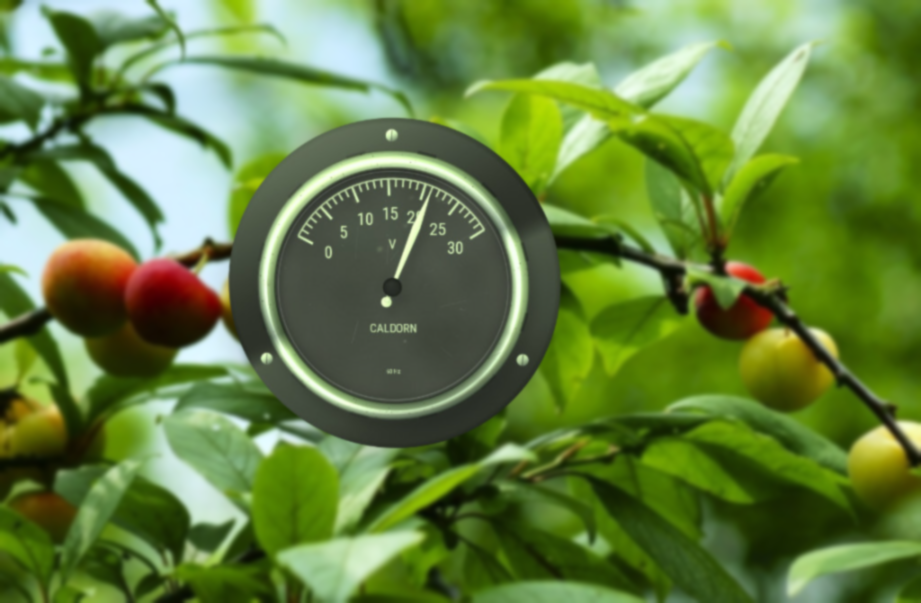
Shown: 21 V
